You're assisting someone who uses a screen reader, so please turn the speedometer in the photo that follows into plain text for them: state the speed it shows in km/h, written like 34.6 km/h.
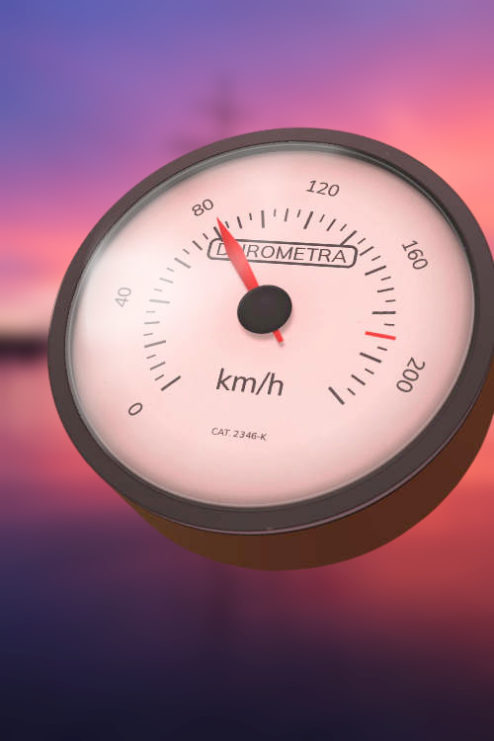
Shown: 82.5 km/h
